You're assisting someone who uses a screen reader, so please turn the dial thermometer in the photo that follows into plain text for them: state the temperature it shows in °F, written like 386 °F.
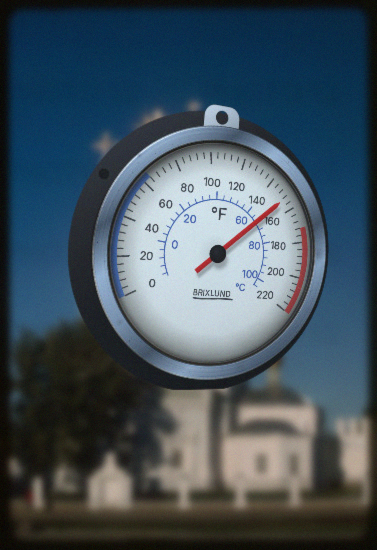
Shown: 152 °F
